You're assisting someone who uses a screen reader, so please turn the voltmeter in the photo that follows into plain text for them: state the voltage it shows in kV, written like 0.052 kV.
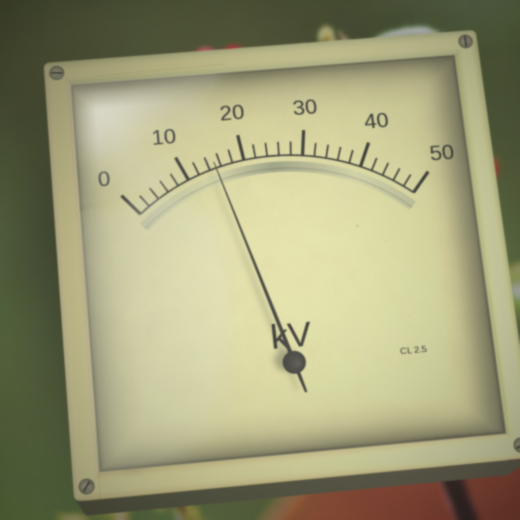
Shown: 15 kV
